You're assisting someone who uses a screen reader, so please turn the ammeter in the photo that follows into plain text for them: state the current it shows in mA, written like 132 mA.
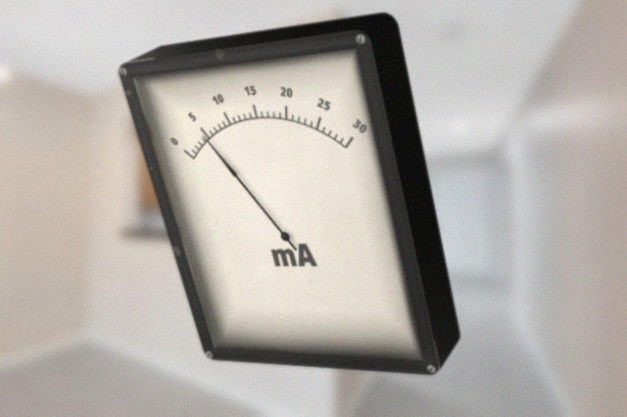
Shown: 5 mA
